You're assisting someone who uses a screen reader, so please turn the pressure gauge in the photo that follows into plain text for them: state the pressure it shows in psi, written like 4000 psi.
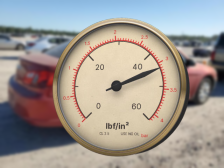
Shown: 45 psi
